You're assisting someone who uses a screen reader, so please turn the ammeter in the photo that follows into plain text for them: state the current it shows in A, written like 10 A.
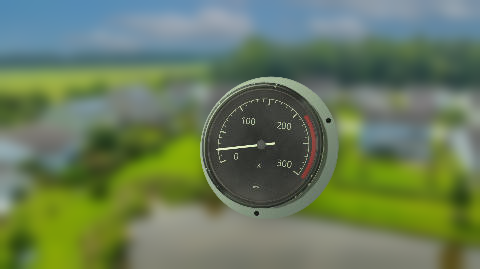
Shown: 20 A
